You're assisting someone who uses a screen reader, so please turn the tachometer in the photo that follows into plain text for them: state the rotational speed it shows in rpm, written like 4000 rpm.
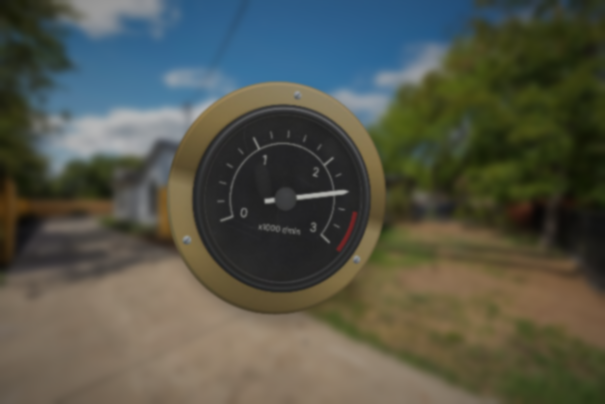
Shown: 2400 rpm
